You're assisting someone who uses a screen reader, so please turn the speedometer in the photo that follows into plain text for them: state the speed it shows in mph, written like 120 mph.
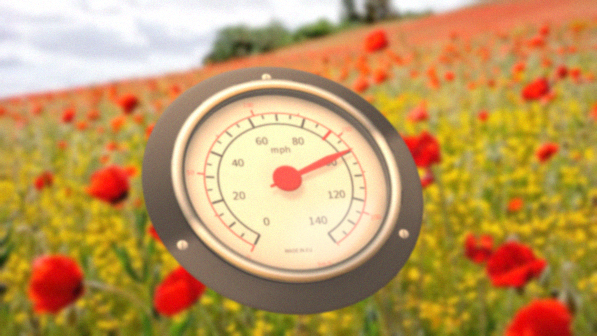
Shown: 100 mph
